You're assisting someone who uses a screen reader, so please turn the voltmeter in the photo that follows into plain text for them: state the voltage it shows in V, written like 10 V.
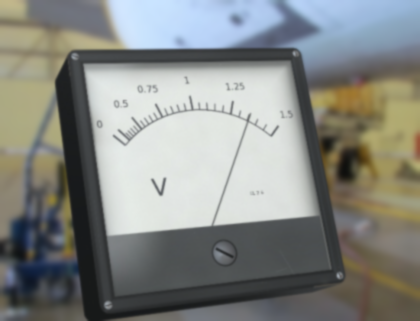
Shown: 1.35 V
